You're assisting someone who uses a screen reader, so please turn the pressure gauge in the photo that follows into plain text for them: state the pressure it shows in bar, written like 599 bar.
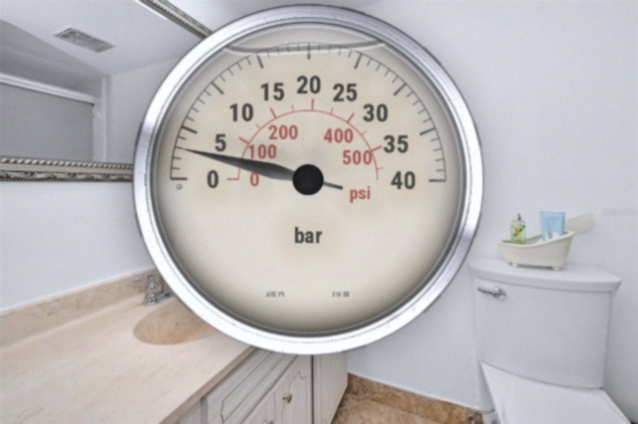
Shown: 3 bar
